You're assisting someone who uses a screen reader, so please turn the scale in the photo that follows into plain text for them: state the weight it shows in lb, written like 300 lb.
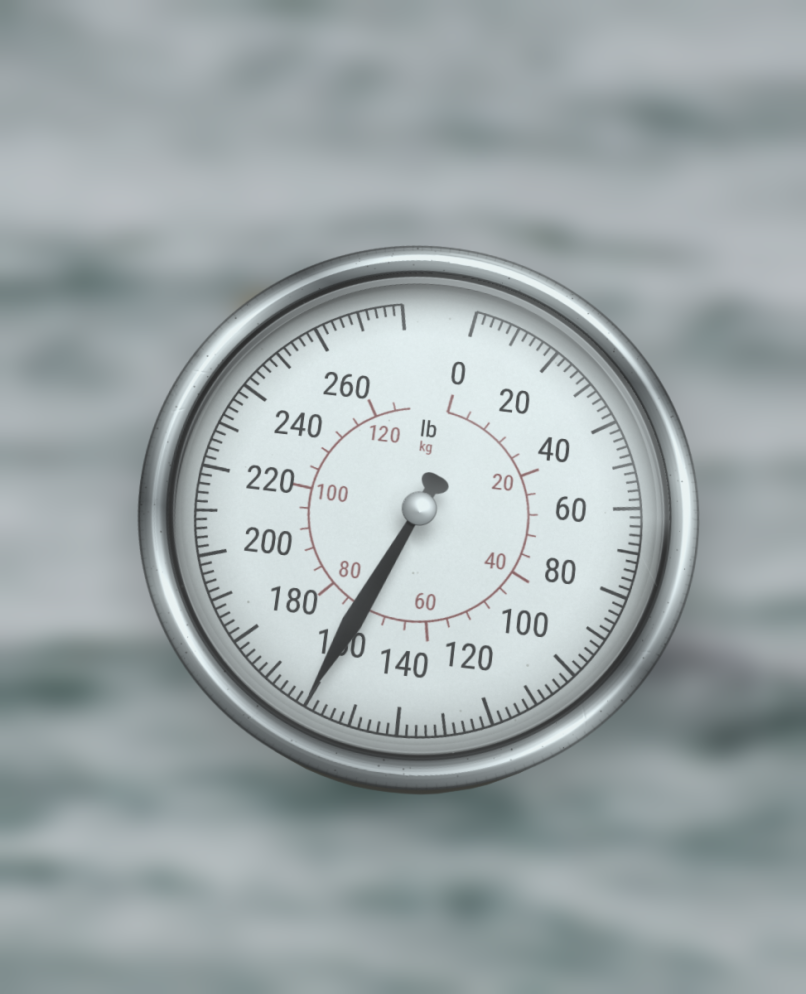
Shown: 160 lb
